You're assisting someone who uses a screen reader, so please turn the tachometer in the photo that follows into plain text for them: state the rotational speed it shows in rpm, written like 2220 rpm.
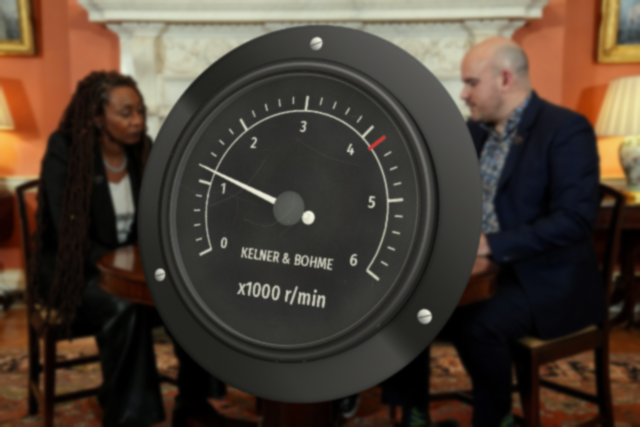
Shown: 1200 rpm
